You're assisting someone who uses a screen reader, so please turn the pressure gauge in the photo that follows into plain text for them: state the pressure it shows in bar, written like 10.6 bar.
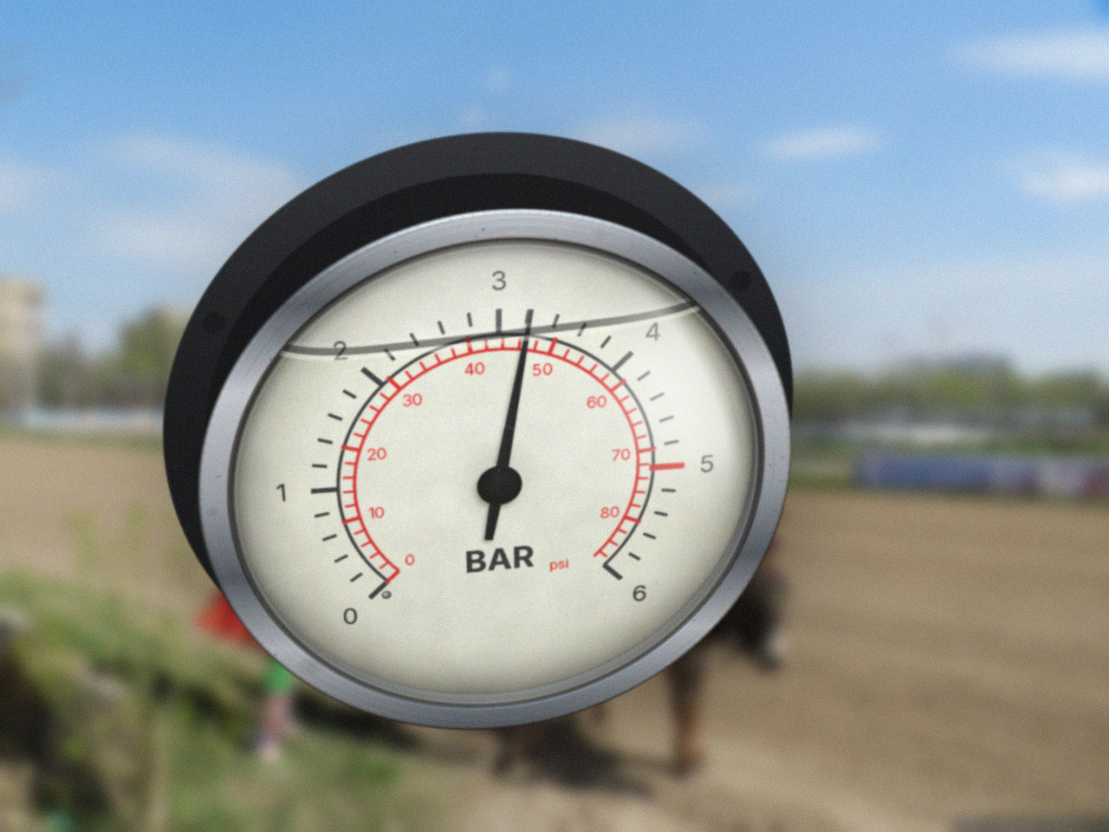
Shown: 3.2 bar
